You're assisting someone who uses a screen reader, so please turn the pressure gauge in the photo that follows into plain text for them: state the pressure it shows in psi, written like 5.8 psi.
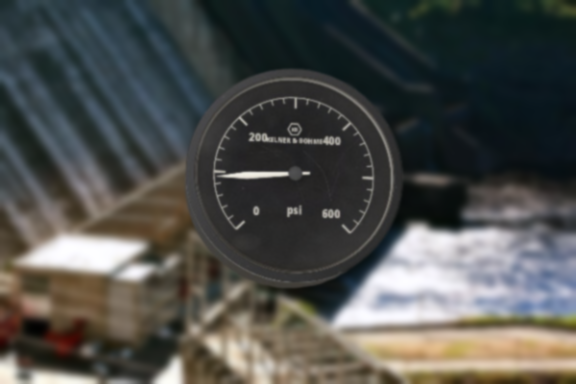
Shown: 90 psi
